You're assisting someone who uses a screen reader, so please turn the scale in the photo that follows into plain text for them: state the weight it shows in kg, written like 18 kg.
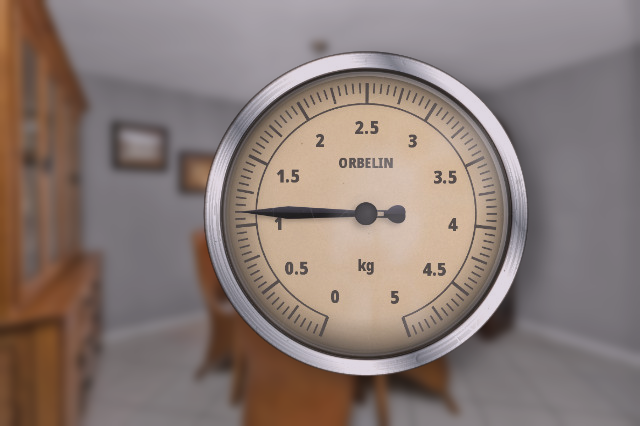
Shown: 1.1 kg
